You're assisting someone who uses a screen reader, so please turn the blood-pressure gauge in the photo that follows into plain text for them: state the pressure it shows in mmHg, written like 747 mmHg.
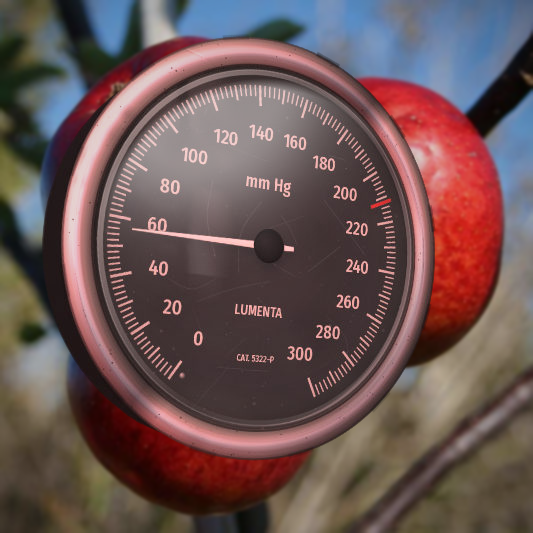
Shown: 56 mmHg
